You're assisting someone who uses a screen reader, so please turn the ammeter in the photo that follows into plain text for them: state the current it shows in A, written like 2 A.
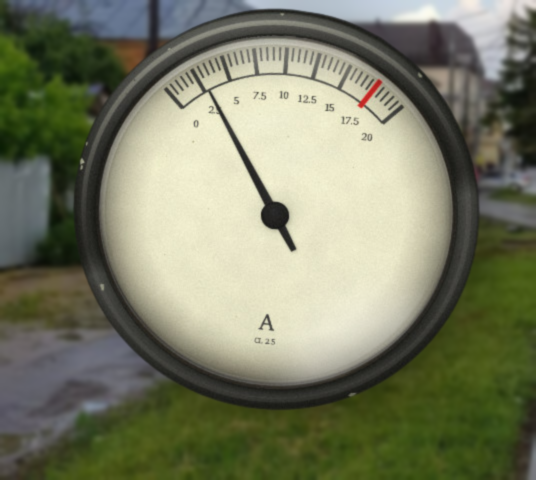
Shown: 3 A
